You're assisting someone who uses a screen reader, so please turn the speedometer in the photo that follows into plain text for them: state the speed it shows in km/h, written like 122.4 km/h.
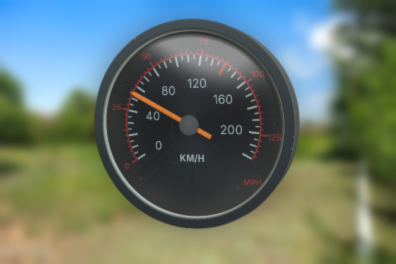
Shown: 55 km/h
